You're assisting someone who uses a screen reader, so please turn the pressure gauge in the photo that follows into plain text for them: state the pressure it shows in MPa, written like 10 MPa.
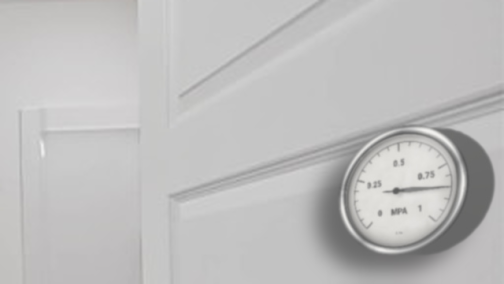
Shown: 0.85 MPa
